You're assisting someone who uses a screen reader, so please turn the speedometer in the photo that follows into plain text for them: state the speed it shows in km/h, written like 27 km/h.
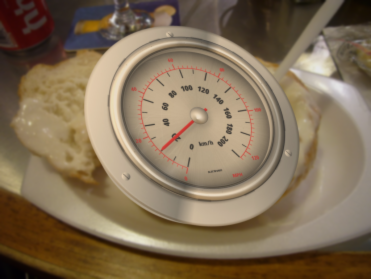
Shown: 20 km/h
